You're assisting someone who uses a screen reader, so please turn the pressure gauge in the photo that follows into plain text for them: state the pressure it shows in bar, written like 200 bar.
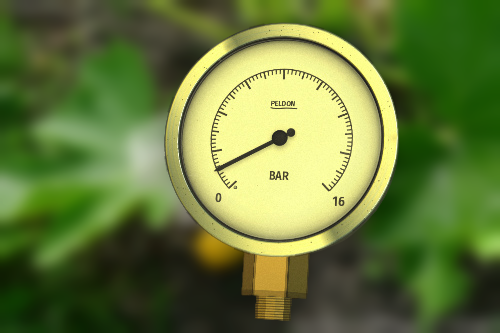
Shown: 1 bar
